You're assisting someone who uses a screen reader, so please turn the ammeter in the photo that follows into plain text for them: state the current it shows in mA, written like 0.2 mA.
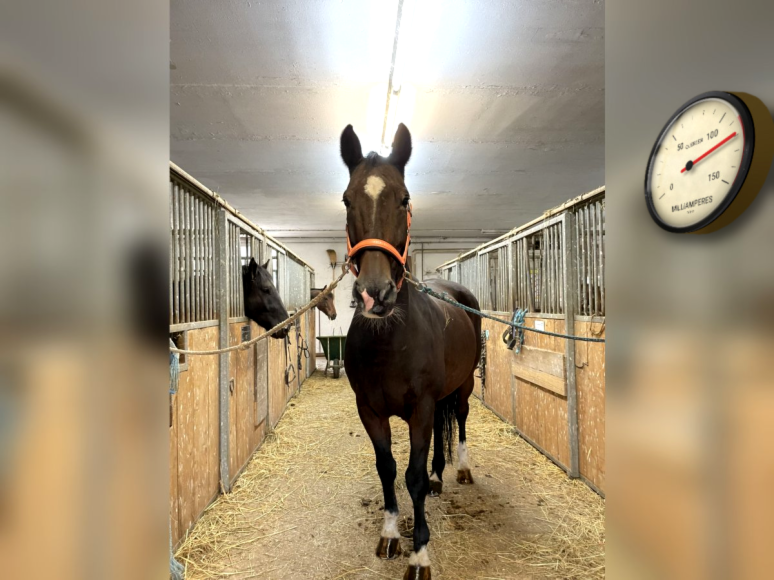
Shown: 120 mA
